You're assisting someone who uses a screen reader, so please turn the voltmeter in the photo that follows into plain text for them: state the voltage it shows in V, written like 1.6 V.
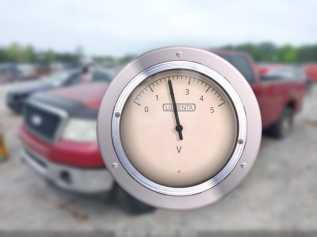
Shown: 2 V
